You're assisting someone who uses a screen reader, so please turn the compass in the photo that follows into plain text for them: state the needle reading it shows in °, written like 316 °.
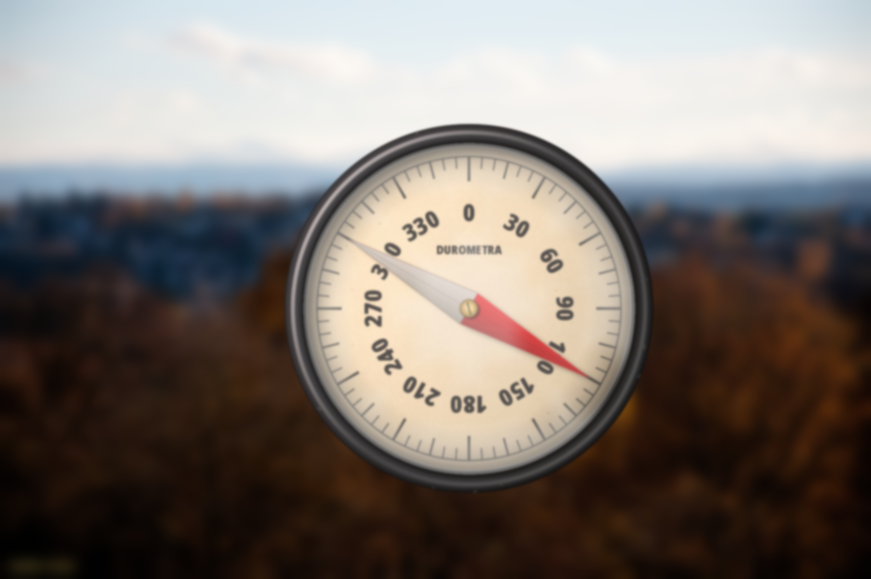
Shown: 120 °
